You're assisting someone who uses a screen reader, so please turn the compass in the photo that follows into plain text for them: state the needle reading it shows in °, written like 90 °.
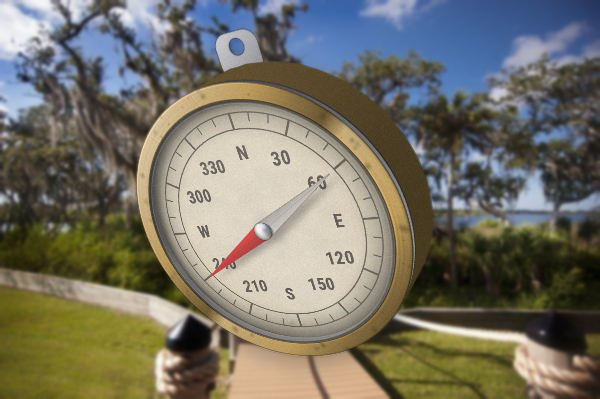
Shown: 240 °
